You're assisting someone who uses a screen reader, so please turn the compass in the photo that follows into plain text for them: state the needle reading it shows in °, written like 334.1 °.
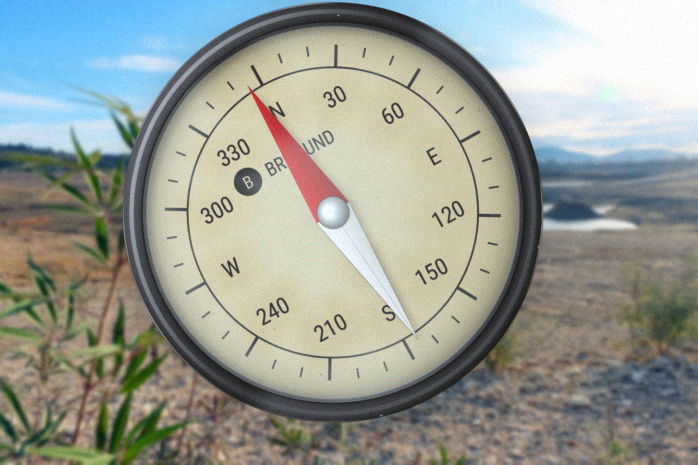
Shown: 355 °
